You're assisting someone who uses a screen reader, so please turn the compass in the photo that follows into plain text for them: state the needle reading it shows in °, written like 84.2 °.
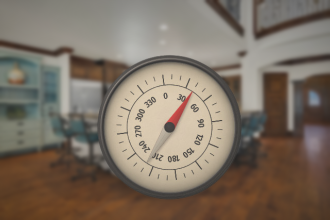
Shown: 40 °
